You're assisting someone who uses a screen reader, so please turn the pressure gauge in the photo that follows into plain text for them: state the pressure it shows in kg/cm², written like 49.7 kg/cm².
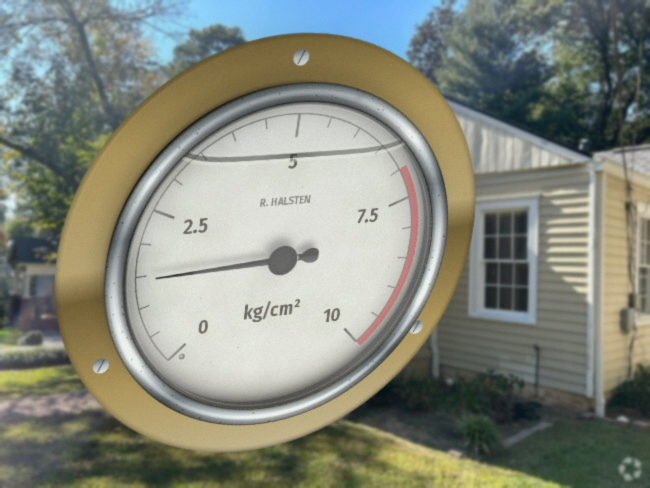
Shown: 1.5 kg/cm²
